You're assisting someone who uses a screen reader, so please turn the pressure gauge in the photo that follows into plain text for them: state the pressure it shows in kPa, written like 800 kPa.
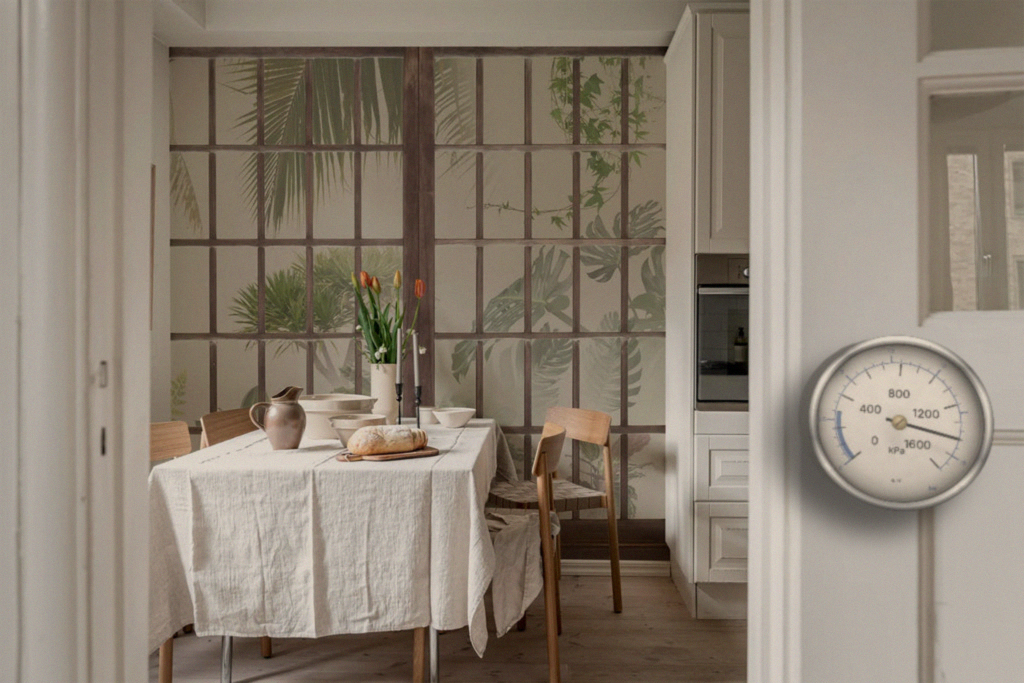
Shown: 1400 kPa
